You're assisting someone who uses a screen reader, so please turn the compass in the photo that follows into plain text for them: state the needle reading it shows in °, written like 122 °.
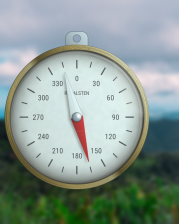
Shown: 165 °
